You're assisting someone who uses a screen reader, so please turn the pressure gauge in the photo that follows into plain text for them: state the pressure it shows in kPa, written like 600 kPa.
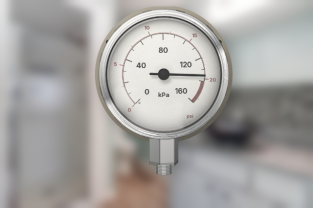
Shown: 135 kPa
